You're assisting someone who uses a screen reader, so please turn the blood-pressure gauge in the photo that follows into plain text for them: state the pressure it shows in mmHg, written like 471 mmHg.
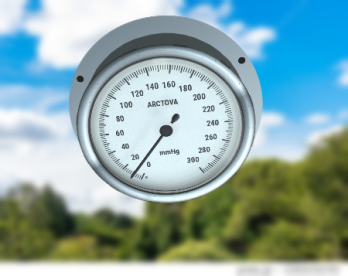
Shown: 10 mmHg
